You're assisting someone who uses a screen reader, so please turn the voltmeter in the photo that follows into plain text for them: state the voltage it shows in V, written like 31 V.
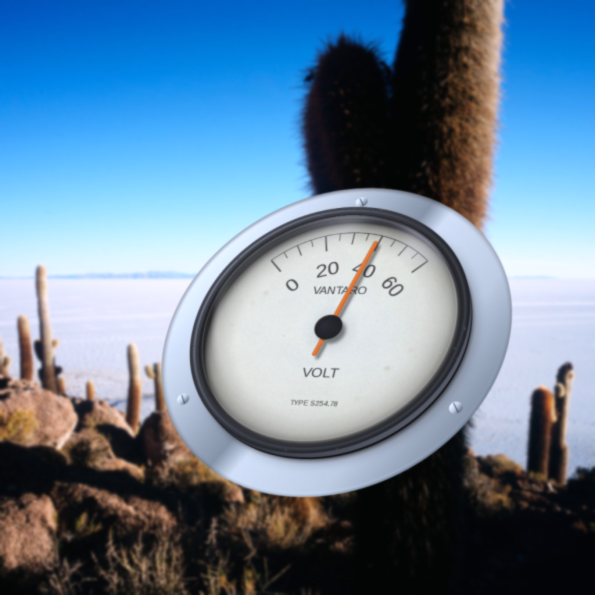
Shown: 40 V
